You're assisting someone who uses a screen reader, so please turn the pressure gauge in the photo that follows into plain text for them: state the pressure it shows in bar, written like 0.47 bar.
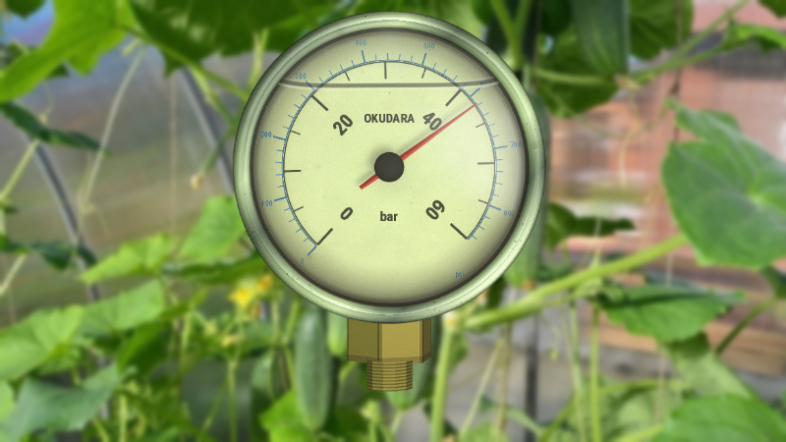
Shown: 42.5 bar
